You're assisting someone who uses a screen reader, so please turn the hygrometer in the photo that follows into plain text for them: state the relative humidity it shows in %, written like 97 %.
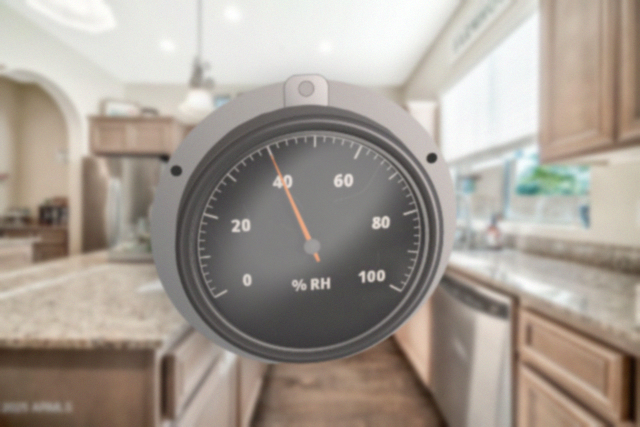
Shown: 40 %
